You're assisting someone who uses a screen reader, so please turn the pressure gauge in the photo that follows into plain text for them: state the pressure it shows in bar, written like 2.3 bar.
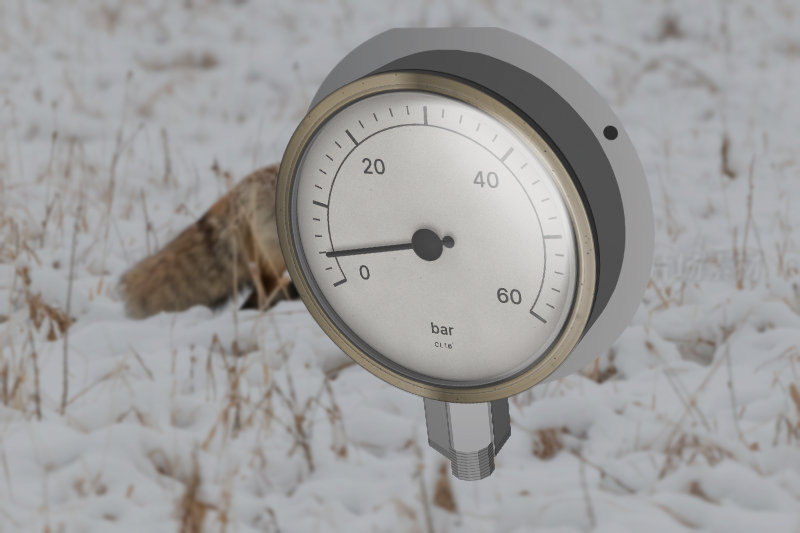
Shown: 4 bar
